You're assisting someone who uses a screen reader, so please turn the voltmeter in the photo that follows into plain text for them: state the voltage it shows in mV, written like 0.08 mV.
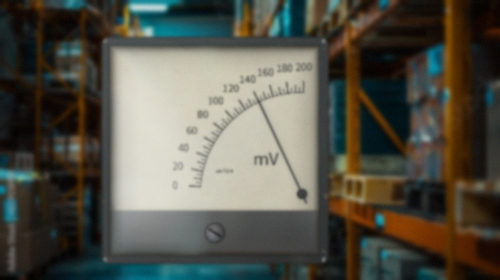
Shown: 140 mV
